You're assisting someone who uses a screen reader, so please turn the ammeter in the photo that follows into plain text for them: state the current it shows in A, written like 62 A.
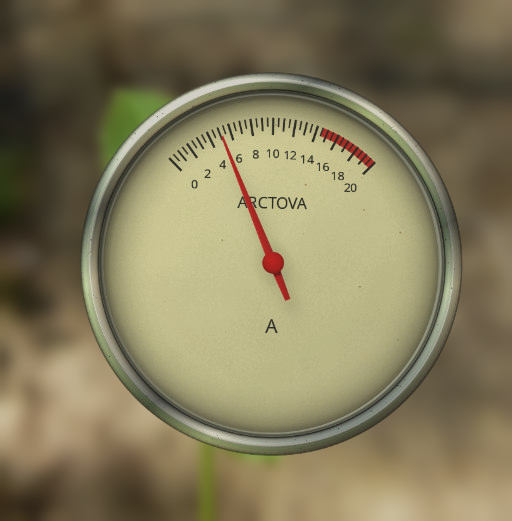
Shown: 5 A
